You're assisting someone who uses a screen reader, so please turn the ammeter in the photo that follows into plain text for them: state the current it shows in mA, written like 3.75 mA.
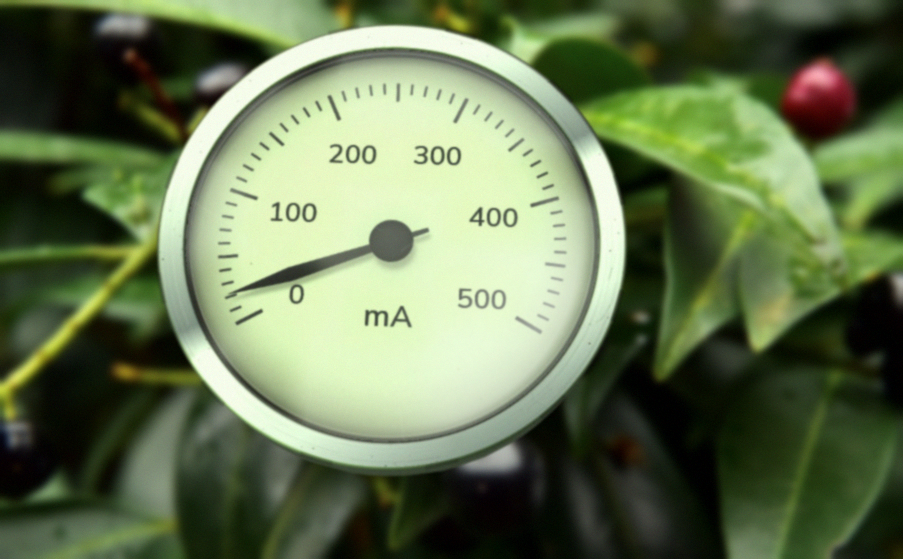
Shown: 20 mA
